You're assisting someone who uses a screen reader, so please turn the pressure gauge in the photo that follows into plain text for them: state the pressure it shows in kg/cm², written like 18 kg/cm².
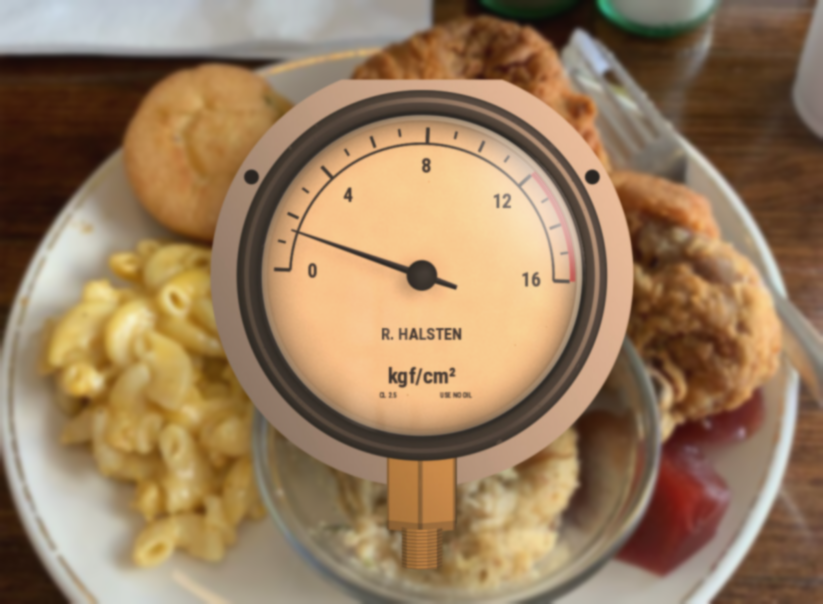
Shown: 1.5 kg/cm²
